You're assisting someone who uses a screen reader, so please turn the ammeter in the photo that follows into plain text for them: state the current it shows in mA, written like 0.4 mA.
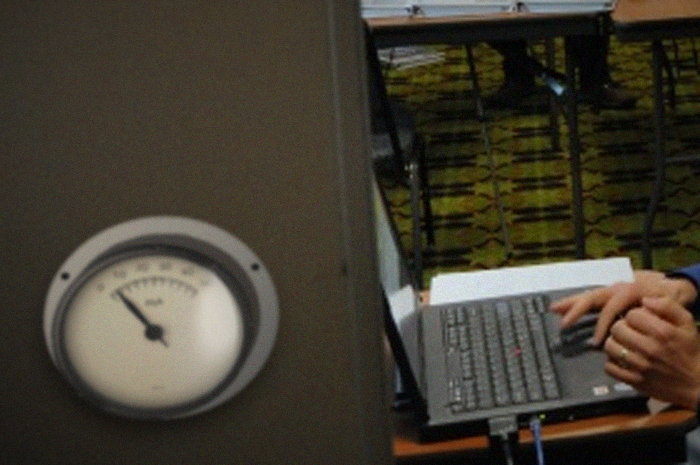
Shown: 5 mA
